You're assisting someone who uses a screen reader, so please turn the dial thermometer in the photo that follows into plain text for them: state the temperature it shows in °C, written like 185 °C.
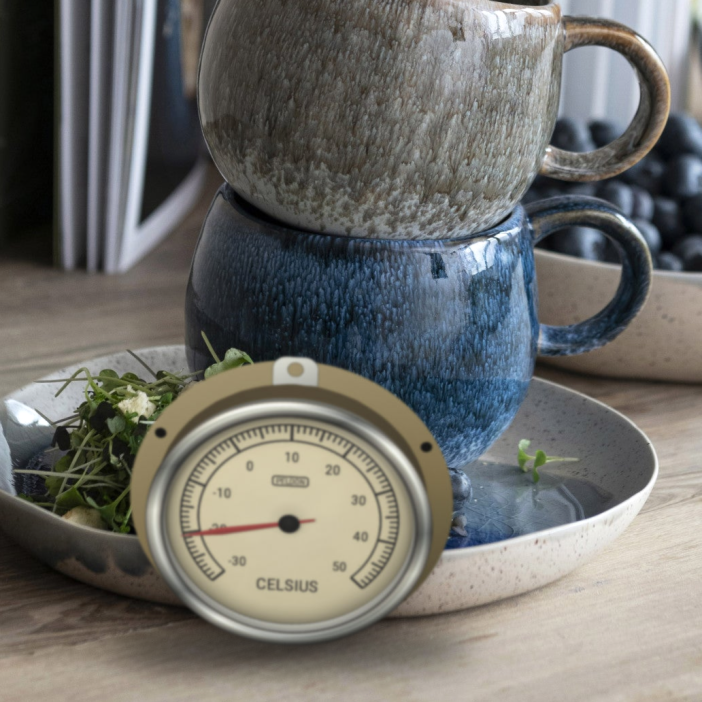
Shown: -20 °C
